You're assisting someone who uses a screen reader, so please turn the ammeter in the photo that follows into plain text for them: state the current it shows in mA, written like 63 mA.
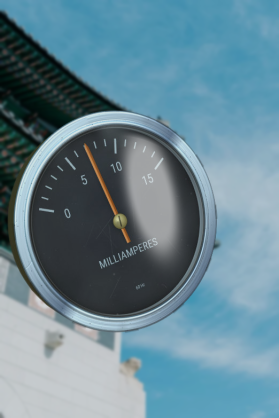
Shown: 7 mA
